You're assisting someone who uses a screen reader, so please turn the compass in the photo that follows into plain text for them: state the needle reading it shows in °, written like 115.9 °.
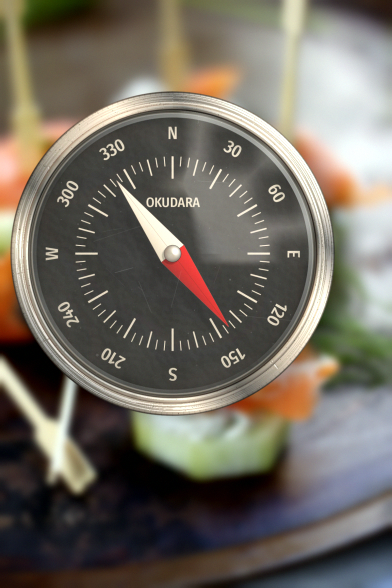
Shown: 142.5 °
